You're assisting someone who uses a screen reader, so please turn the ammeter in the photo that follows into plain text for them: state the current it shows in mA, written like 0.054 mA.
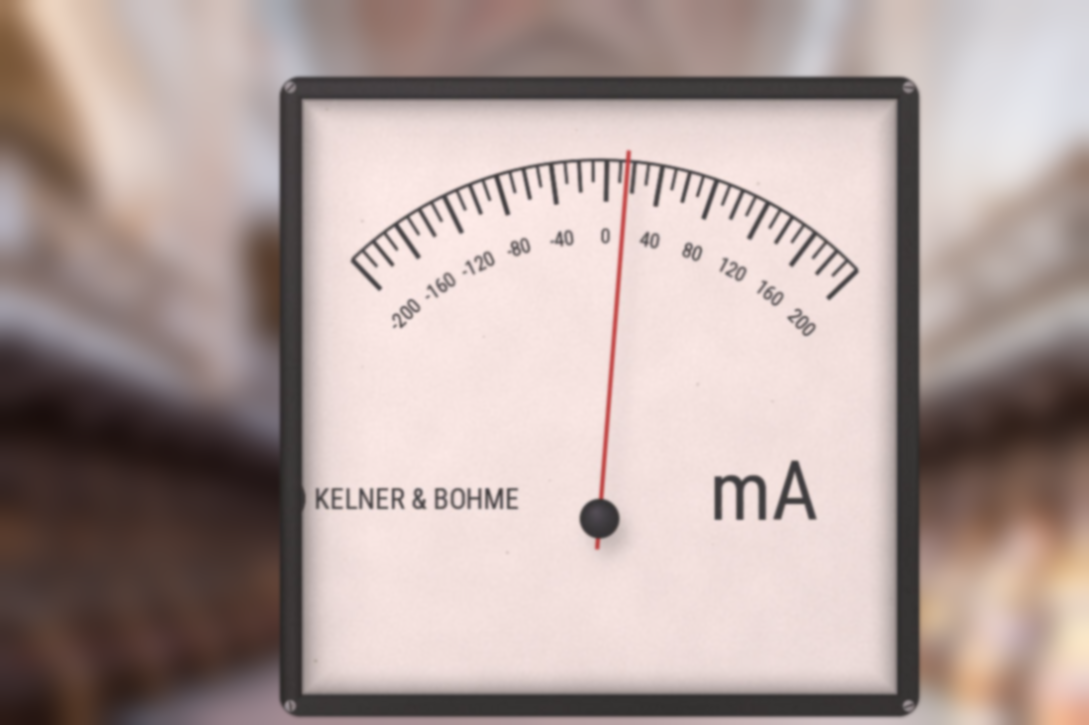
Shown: 15 mA
